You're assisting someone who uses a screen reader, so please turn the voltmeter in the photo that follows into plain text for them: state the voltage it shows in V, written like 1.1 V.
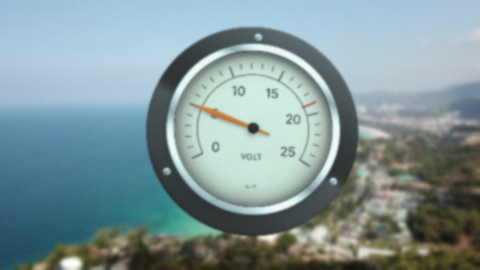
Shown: 5 V
